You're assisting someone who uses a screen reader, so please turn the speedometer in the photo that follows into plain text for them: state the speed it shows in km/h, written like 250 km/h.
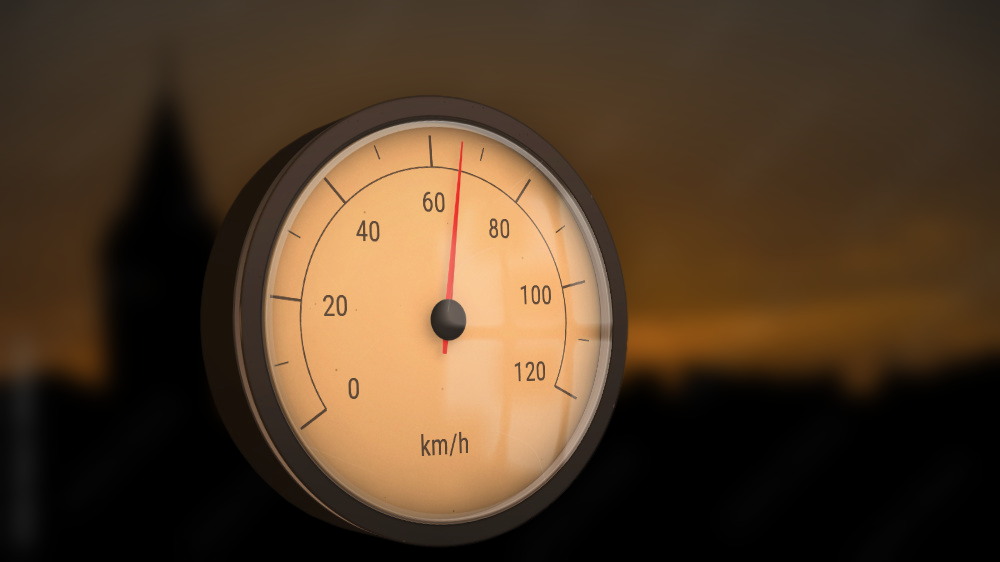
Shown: 65 km/h
